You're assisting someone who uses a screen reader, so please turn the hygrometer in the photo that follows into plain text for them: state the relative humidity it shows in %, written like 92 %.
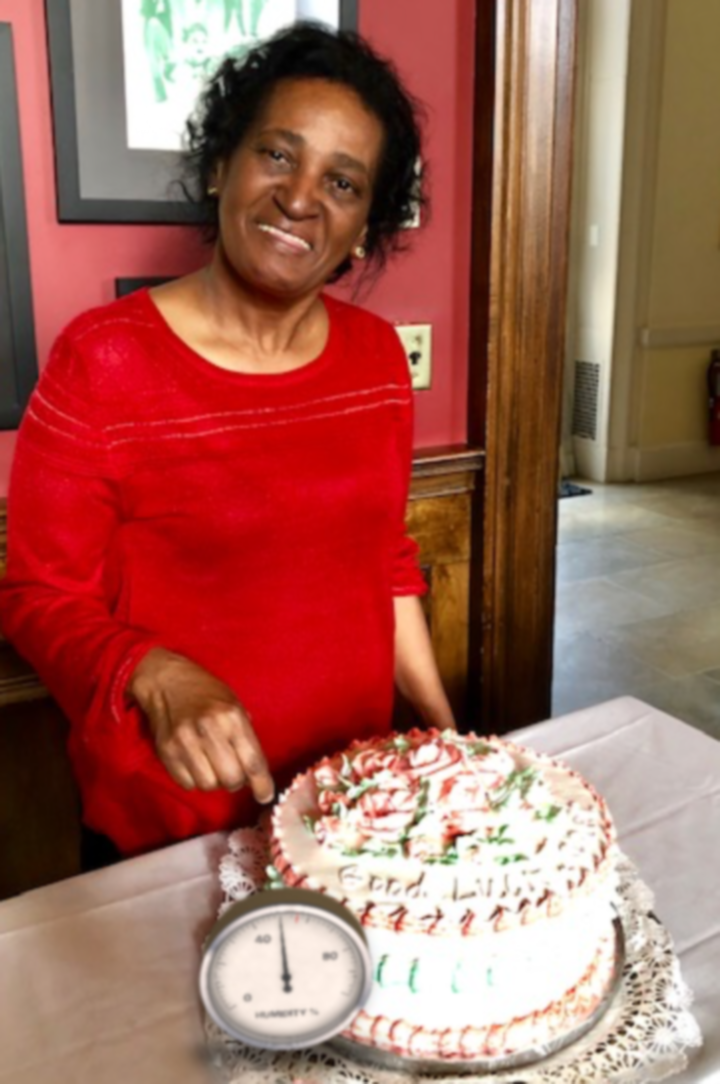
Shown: 50 %
